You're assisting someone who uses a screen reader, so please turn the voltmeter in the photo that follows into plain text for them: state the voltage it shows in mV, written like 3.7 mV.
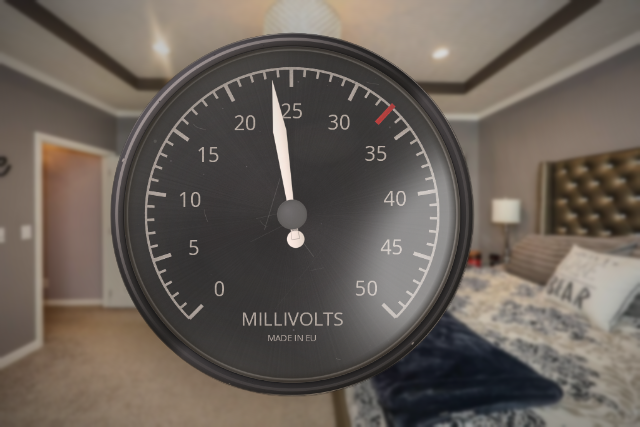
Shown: 23.5 mV
